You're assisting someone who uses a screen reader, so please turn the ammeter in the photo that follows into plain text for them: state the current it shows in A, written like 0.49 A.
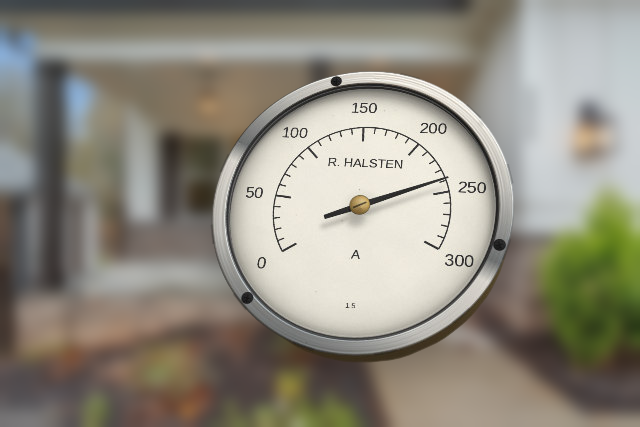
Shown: 240 A
